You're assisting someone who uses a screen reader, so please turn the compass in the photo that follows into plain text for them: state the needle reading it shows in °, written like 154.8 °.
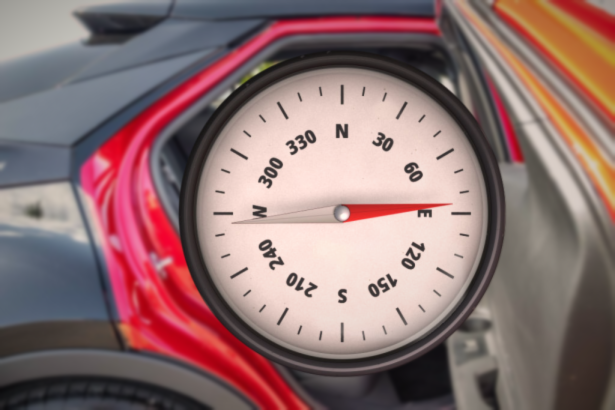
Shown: 85 °
